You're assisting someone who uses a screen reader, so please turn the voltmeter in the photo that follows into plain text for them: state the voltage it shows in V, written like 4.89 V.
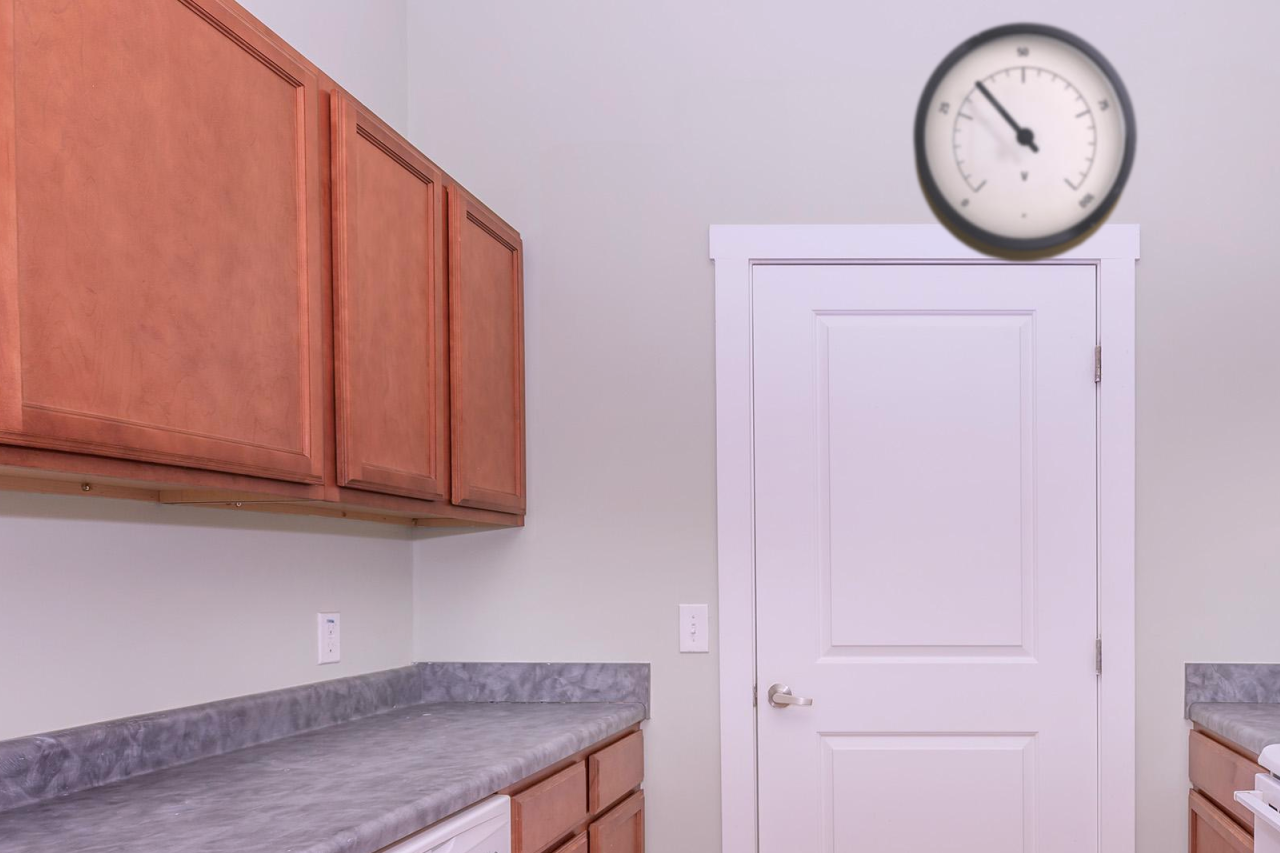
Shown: 35 V
